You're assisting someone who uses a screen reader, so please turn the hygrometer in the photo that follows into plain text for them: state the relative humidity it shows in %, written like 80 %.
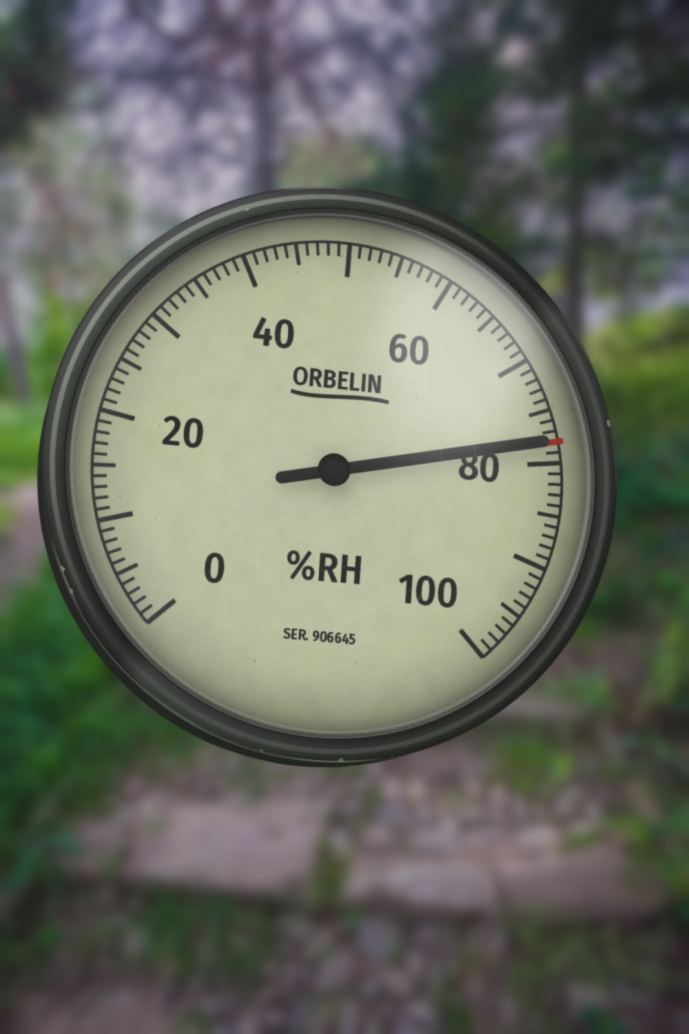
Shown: 78 %
